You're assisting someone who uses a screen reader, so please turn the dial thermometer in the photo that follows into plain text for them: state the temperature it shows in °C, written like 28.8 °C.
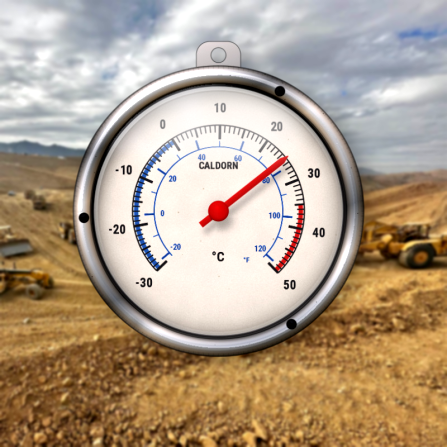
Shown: 25 °C
